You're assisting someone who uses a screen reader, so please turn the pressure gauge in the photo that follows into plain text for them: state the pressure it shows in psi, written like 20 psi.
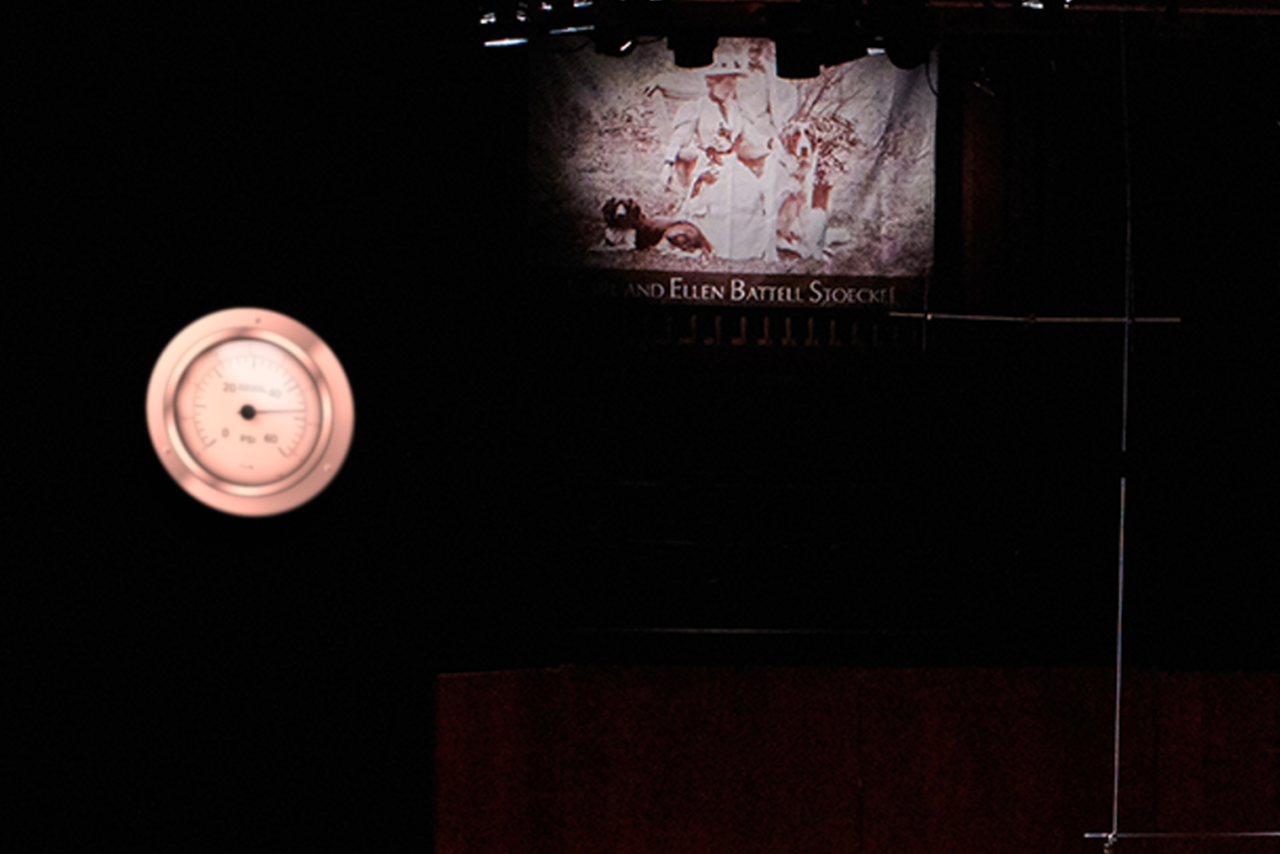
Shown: 48 psi
